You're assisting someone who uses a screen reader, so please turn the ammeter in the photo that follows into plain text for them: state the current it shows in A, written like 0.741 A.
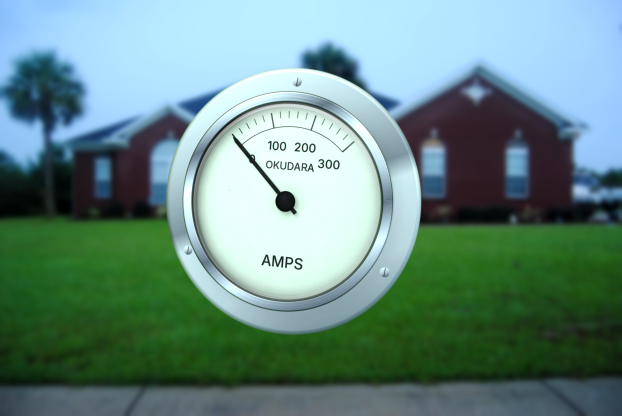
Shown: 0 A
